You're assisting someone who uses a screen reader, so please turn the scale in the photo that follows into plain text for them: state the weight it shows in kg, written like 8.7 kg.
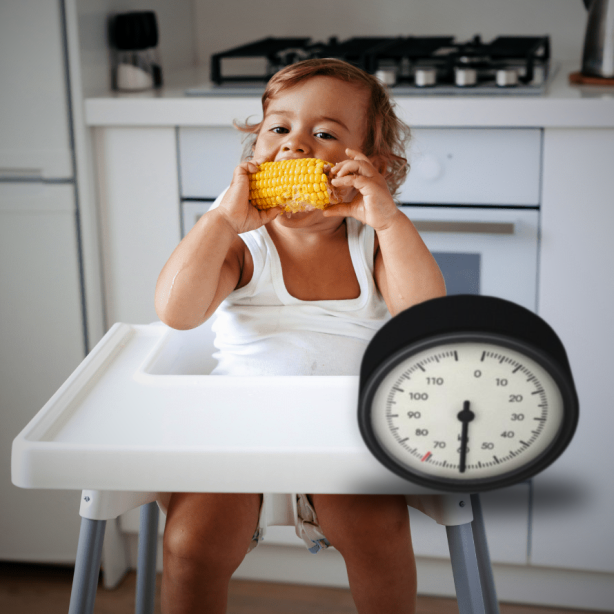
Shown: 60 kg
